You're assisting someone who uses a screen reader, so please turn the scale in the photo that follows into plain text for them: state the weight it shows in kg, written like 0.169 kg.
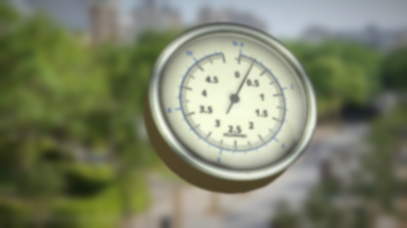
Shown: 0.25 kg
